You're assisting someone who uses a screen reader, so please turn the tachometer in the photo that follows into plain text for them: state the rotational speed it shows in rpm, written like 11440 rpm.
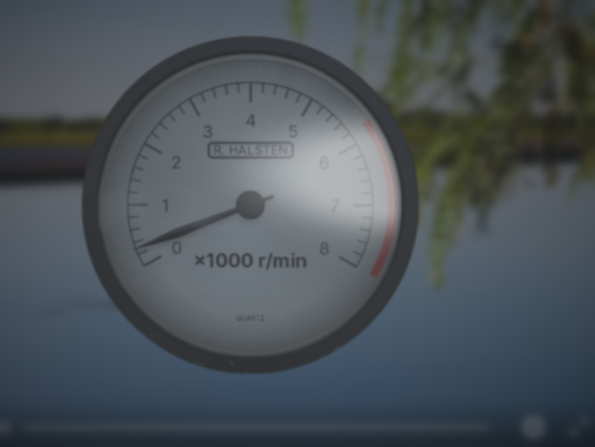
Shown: 300 rpm
